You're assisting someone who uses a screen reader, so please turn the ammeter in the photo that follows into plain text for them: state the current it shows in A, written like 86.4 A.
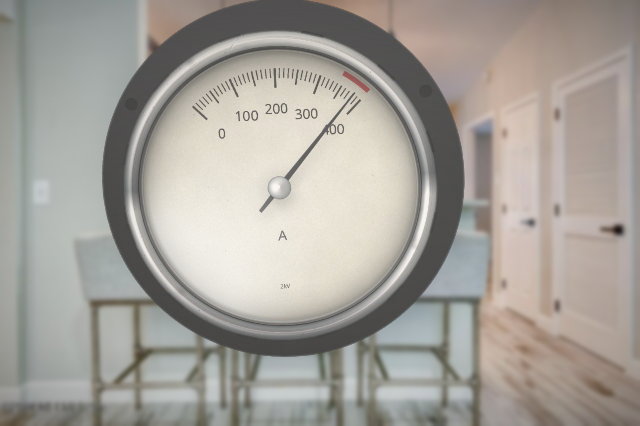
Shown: 380 A
